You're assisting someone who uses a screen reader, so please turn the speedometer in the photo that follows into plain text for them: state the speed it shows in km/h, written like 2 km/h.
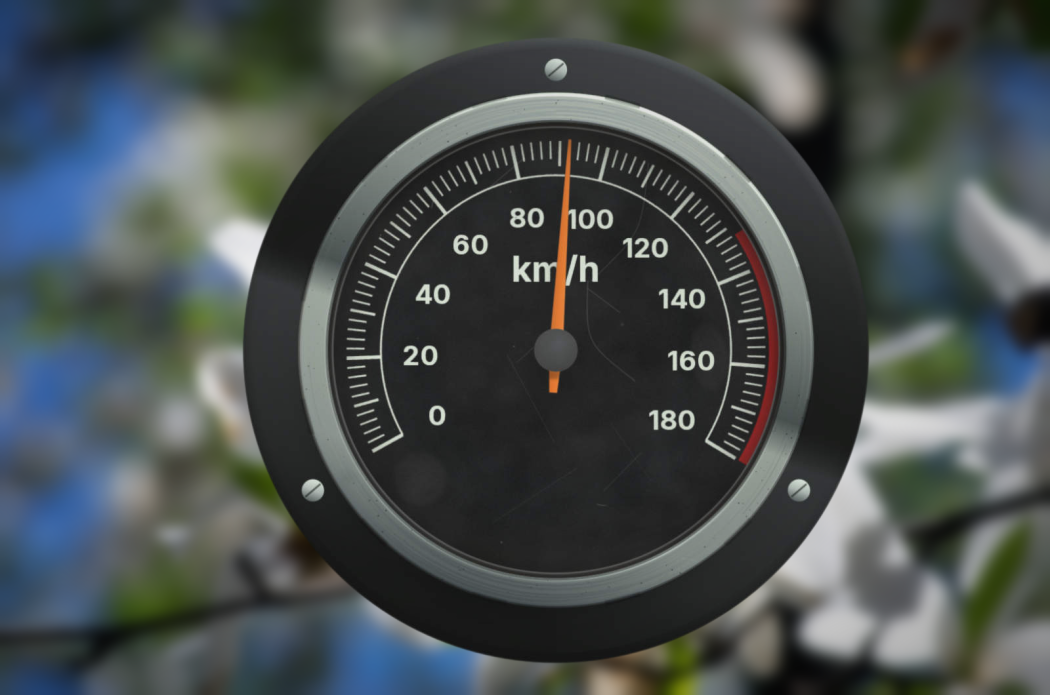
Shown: 92 km/h
